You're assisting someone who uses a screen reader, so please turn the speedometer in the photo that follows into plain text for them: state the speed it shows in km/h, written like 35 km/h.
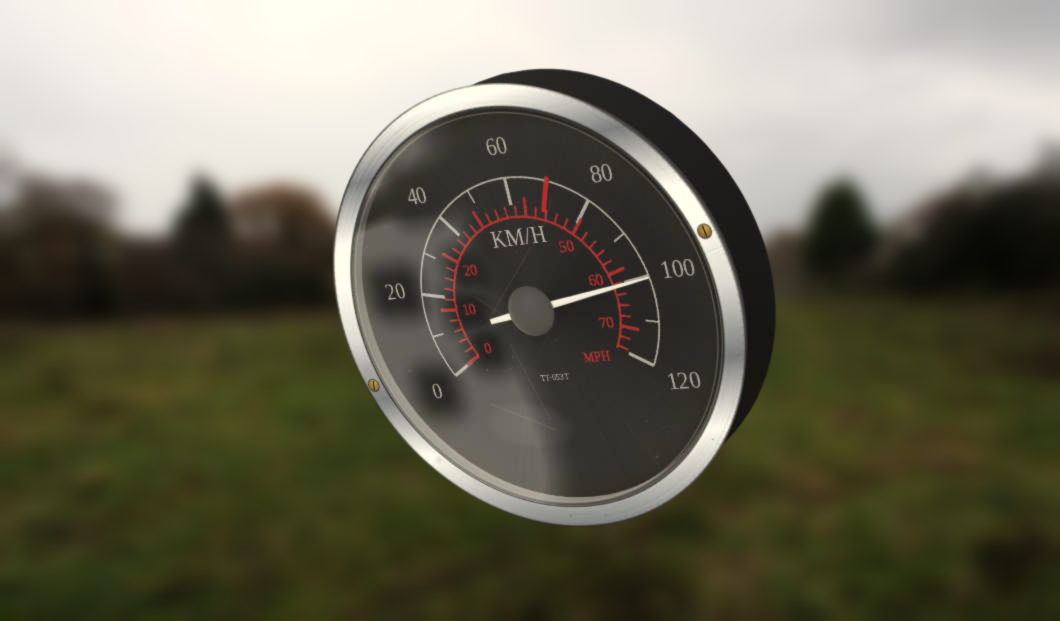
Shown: 100 km/h
